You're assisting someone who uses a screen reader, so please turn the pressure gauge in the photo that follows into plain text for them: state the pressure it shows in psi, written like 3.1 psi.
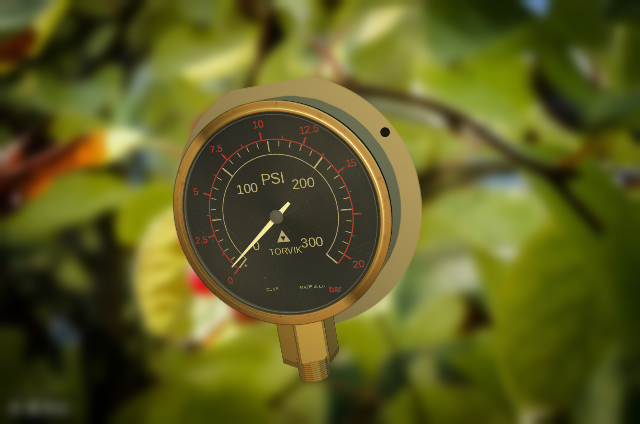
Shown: 5 psi
